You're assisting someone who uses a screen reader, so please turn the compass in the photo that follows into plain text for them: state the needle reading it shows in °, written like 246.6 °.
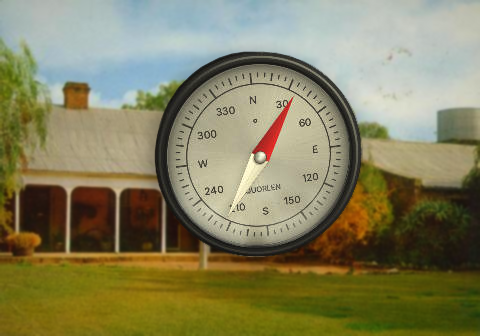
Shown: 35 °
